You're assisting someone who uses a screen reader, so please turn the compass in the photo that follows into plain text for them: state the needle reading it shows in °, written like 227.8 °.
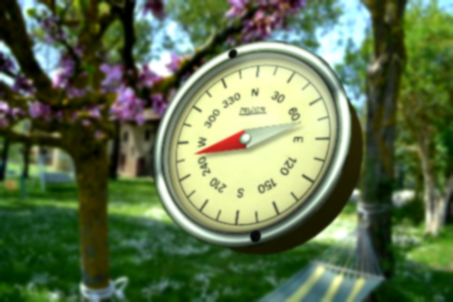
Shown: 255 °
